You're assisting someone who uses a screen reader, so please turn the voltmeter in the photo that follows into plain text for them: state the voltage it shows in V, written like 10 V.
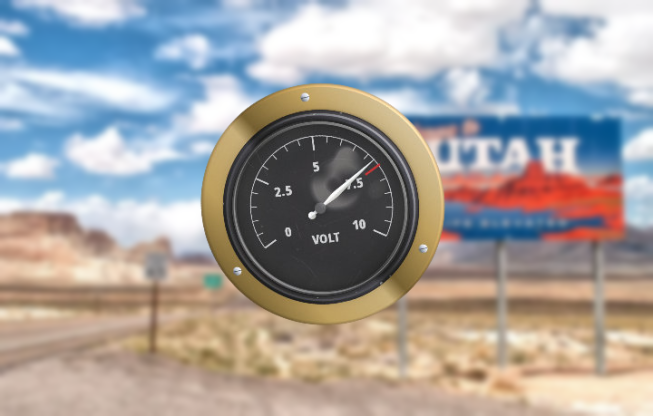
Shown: 7.25 V
